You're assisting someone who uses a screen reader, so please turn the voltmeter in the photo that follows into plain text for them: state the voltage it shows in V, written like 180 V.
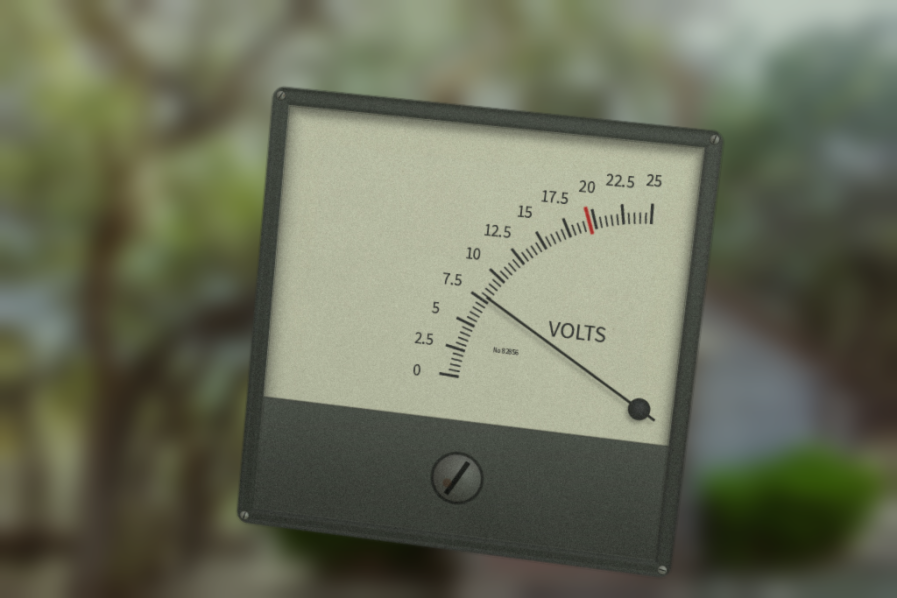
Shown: 8 V
